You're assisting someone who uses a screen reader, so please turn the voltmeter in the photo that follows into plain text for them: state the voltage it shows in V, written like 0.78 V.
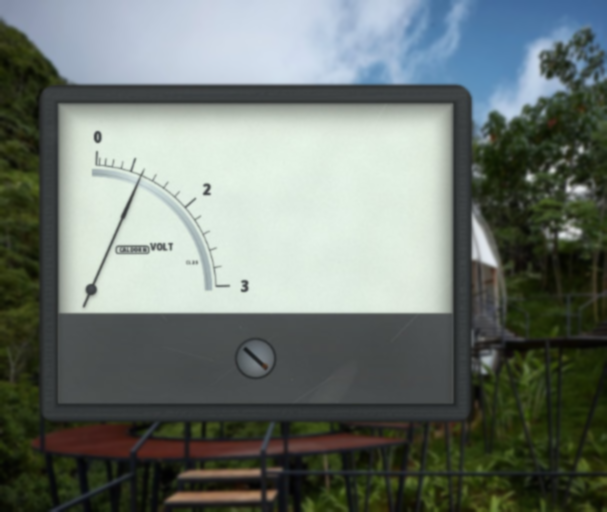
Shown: 1.2 V
